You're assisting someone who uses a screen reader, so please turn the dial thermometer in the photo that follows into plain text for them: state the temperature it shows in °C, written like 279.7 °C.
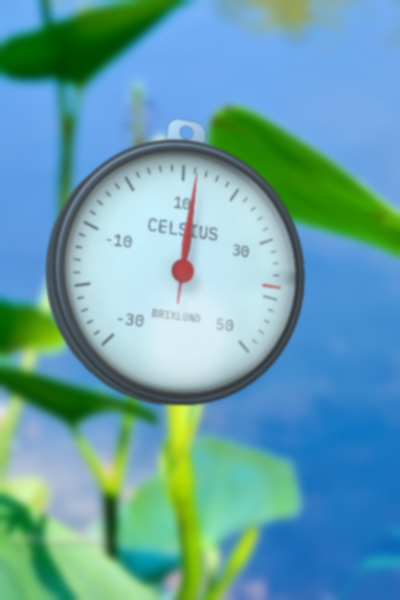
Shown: 12 °C
